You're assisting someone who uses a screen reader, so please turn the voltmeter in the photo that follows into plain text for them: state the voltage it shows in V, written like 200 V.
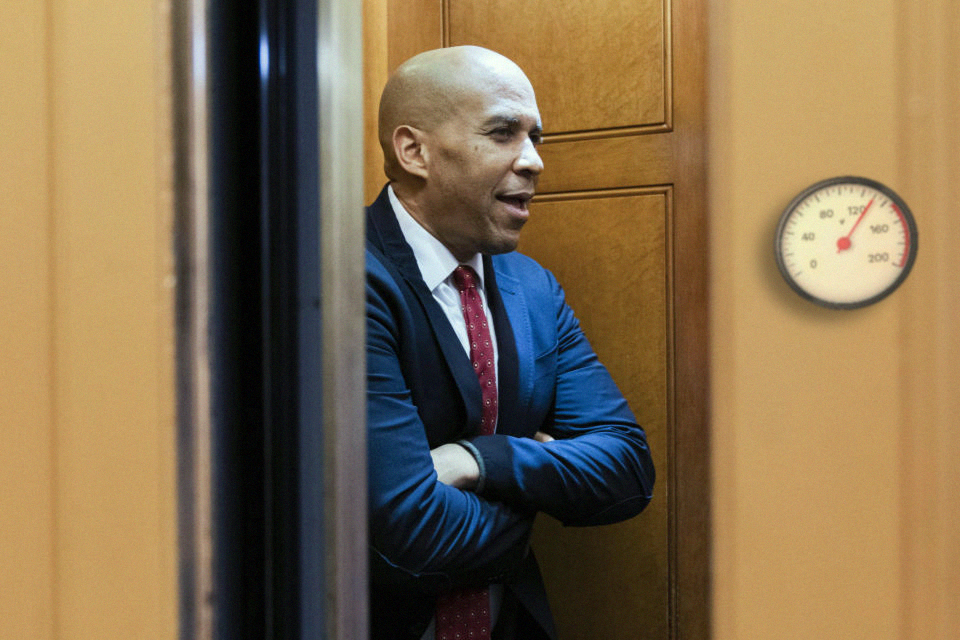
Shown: 130 V
